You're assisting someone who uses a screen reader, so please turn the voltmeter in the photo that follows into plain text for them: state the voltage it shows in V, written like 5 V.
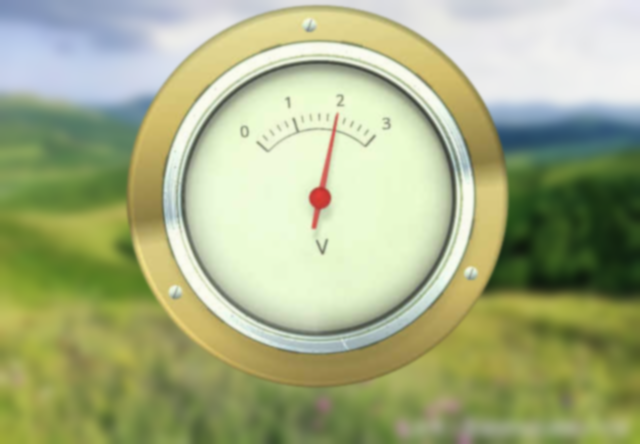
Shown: 2 V
